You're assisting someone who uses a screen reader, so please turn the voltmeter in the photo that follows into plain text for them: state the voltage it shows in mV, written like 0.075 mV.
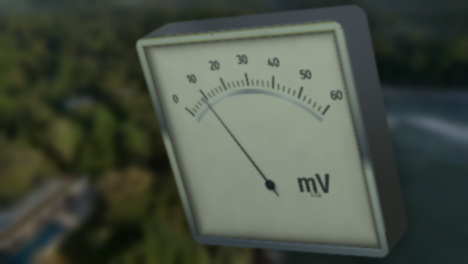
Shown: 10 mV
